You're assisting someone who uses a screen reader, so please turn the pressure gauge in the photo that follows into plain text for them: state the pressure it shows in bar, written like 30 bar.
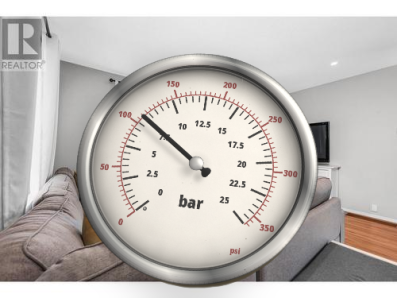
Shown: 7.5 bar
